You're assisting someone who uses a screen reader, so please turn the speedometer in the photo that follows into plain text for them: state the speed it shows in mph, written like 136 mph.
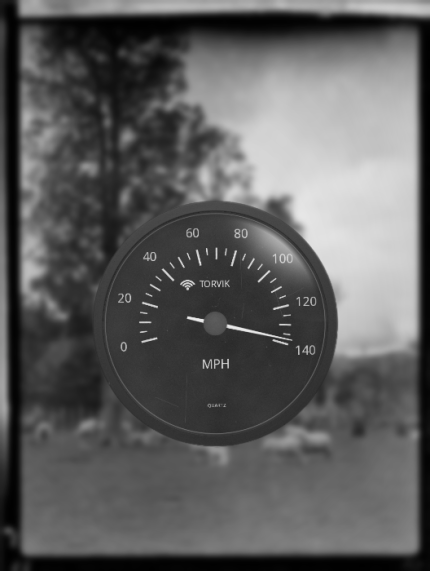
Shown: 137.5 mph
